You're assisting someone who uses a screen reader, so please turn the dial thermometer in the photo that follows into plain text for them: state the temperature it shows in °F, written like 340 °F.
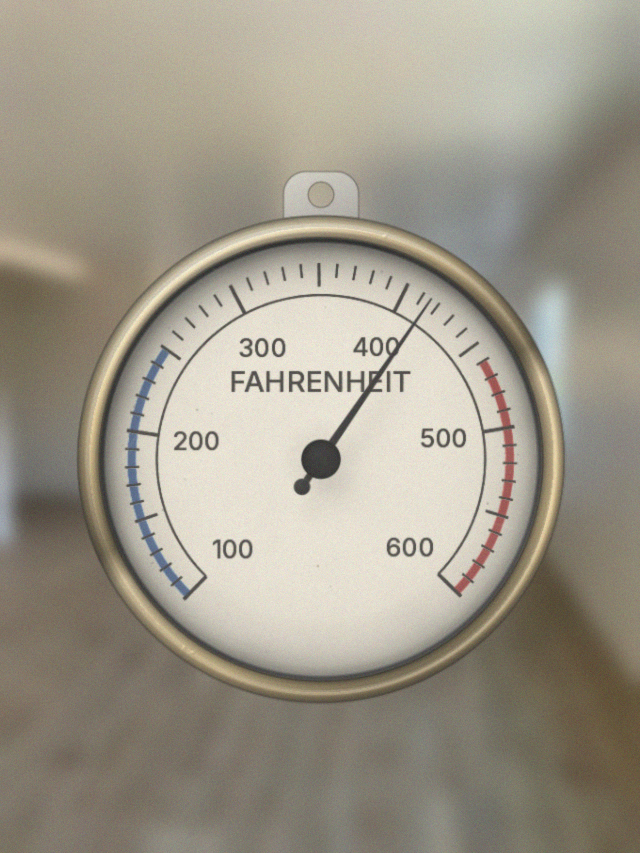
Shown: 415 °F
